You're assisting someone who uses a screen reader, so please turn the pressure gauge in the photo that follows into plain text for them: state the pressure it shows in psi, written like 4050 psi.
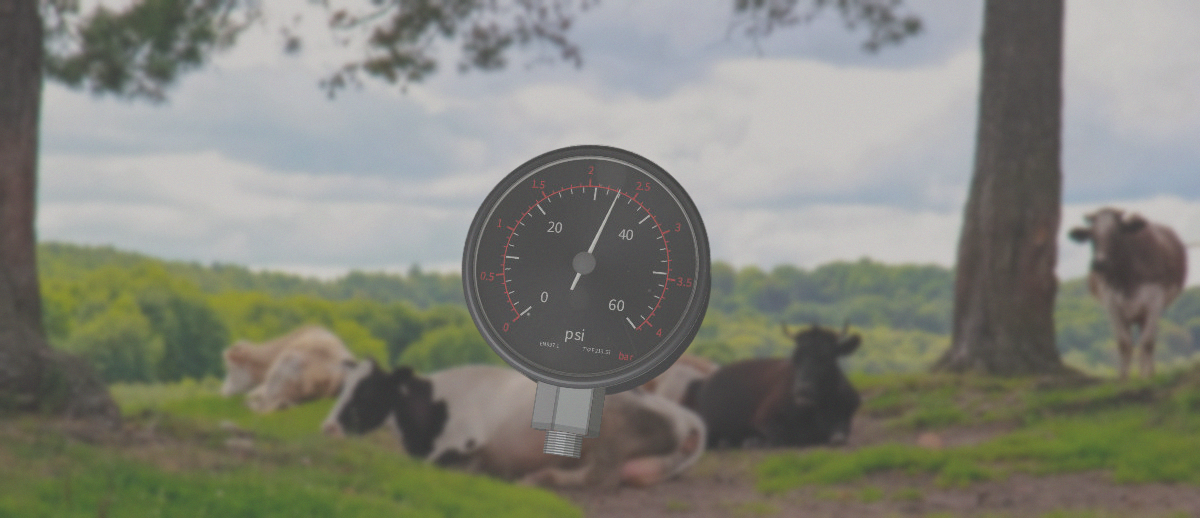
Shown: 34 psi
